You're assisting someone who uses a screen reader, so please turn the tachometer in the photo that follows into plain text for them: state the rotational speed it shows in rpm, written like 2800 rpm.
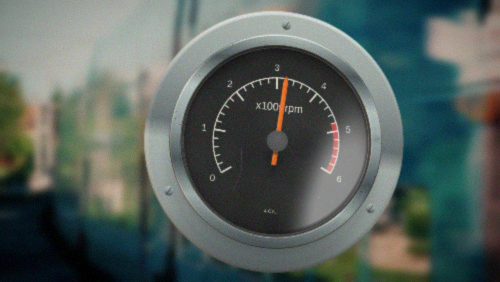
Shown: 3200 rpm
